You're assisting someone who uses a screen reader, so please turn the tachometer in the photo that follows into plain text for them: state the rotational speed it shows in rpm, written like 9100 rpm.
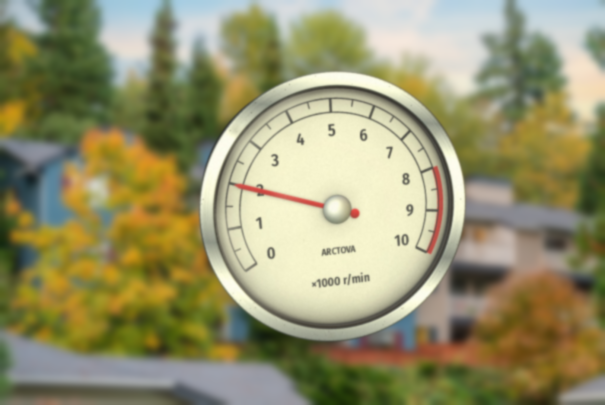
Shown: 2000 rpm
